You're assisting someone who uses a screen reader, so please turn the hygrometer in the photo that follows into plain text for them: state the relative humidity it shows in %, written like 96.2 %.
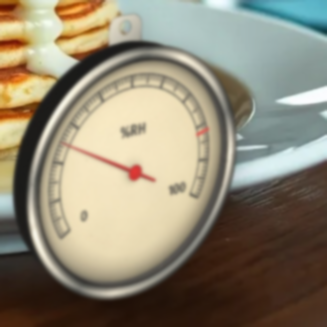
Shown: 25 %
